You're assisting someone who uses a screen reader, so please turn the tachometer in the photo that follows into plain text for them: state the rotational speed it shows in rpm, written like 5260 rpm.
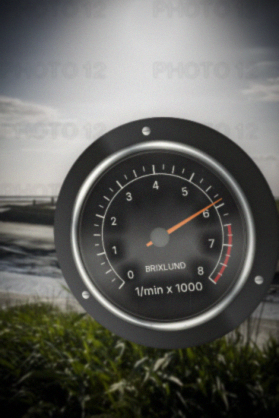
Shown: 5875 rpm
